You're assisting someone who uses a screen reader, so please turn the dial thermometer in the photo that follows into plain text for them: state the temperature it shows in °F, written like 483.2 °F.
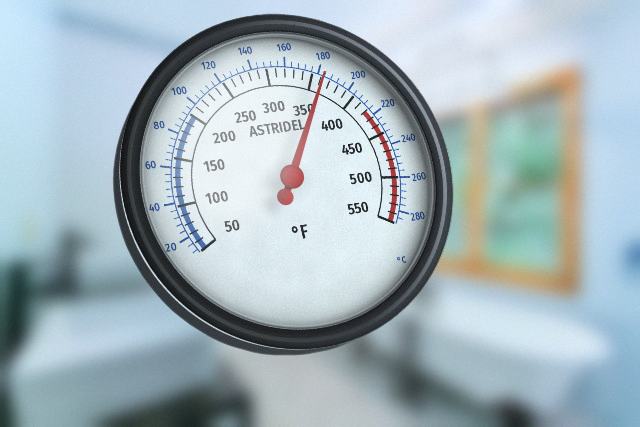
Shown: 360 °F
